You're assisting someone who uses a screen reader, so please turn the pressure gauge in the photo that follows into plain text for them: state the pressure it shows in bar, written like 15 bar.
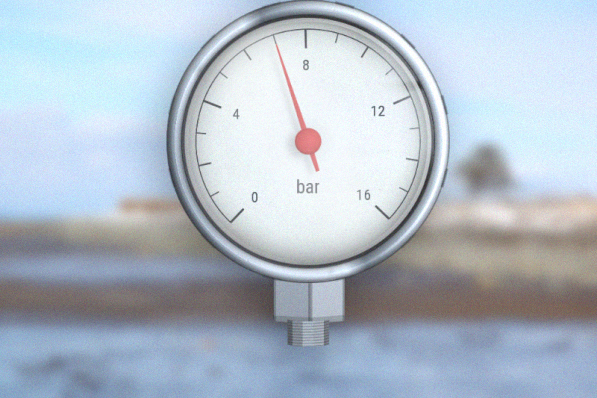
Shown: 7 bar
